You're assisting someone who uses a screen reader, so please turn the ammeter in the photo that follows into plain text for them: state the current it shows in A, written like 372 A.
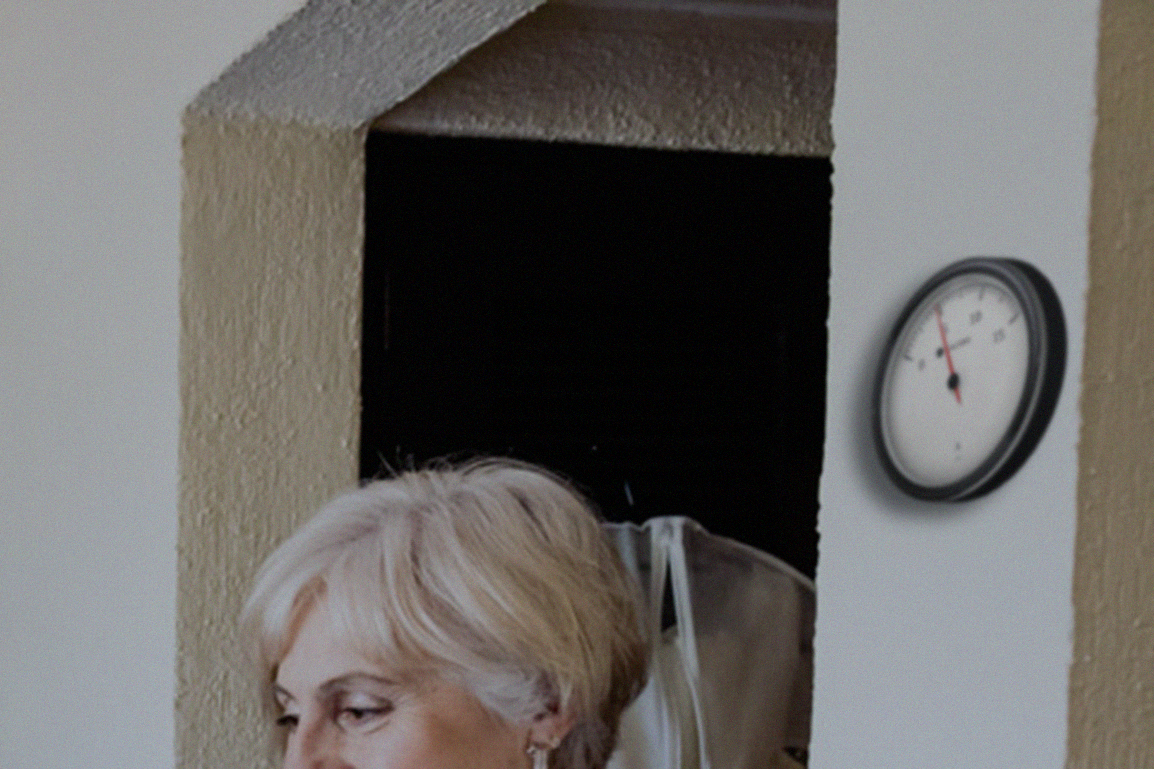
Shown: 5 A
